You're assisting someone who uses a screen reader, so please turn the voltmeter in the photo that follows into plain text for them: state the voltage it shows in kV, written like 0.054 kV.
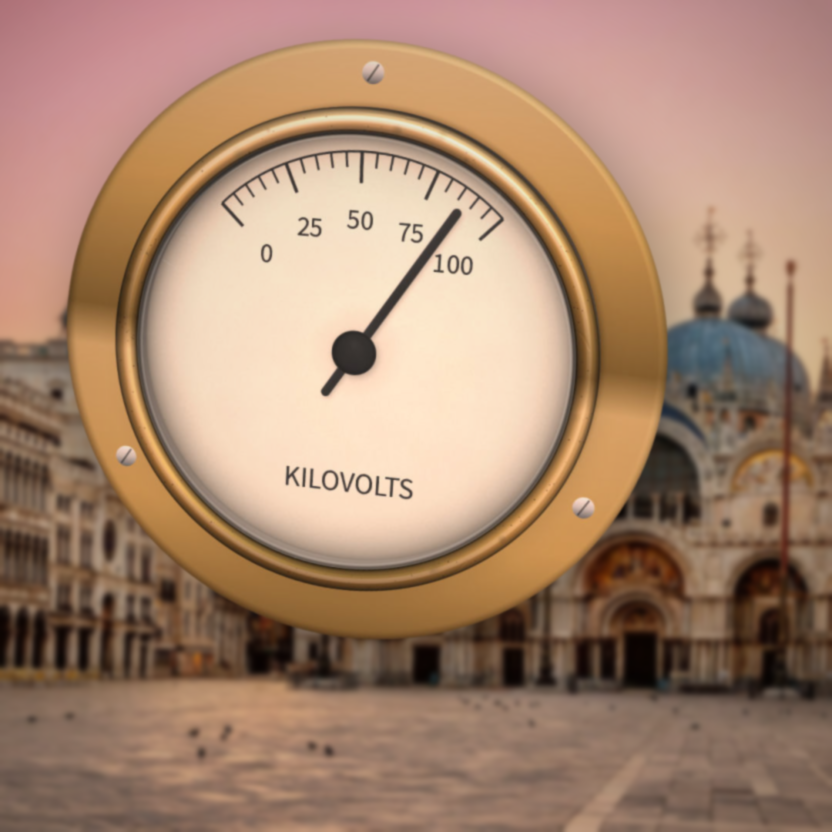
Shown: 87.5 kV
